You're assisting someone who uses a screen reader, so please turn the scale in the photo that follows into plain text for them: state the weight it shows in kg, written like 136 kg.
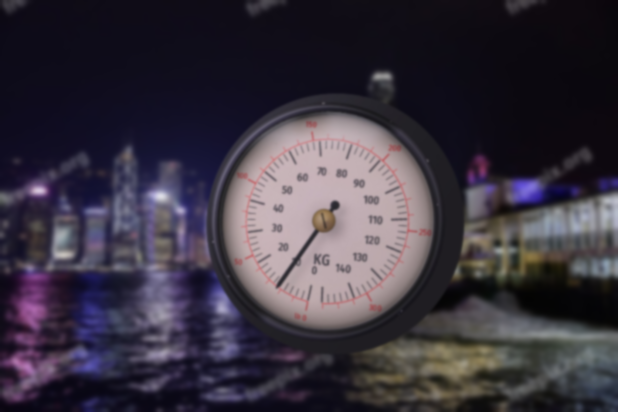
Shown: 10 kg
